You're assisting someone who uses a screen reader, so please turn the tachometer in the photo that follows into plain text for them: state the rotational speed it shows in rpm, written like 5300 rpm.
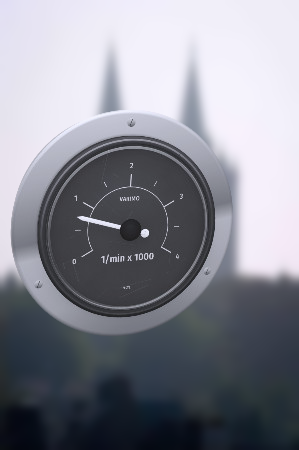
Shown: 750 rpm
